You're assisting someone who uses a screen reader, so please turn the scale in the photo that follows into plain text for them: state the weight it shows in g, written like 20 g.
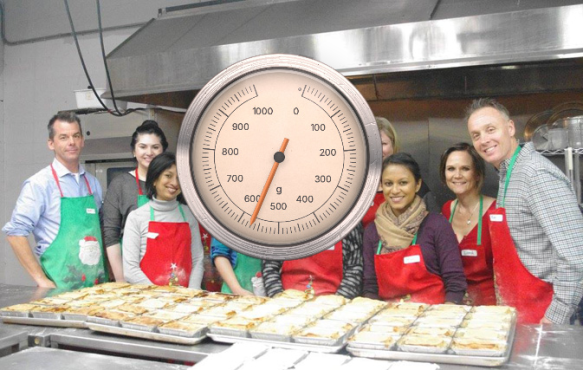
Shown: 570 g
